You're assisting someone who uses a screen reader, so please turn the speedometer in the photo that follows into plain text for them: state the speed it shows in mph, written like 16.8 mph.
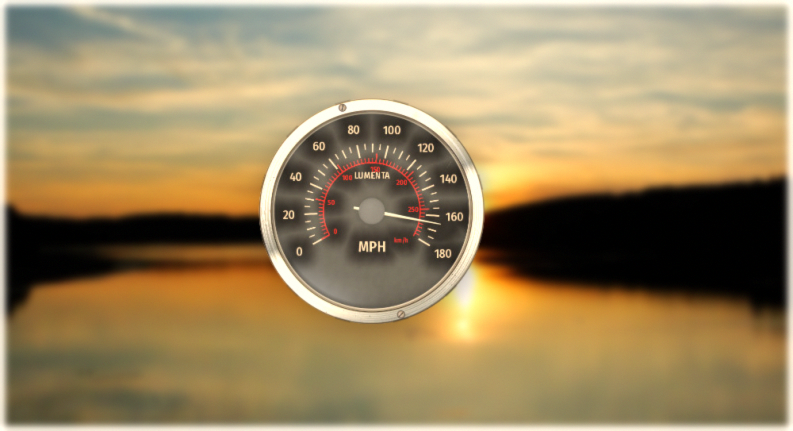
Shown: 165 mph
